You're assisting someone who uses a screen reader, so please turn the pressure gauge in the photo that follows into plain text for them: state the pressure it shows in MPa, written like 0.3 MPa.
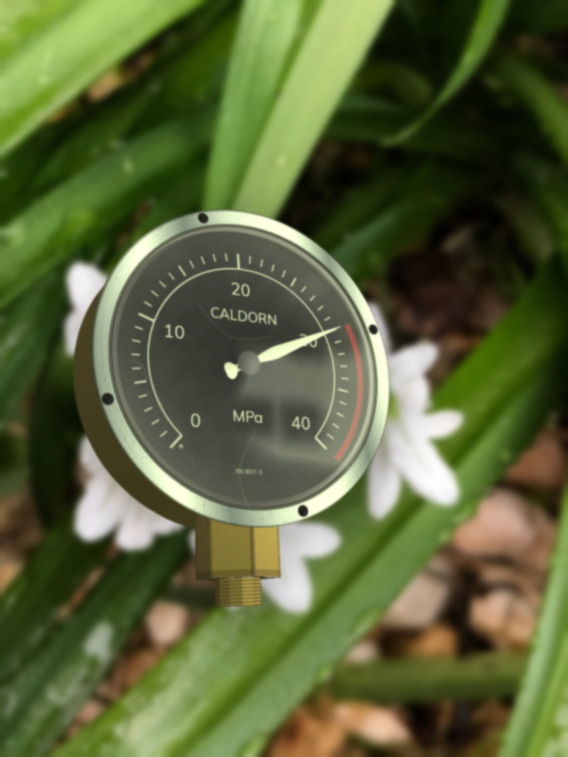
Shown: 30 MPa
